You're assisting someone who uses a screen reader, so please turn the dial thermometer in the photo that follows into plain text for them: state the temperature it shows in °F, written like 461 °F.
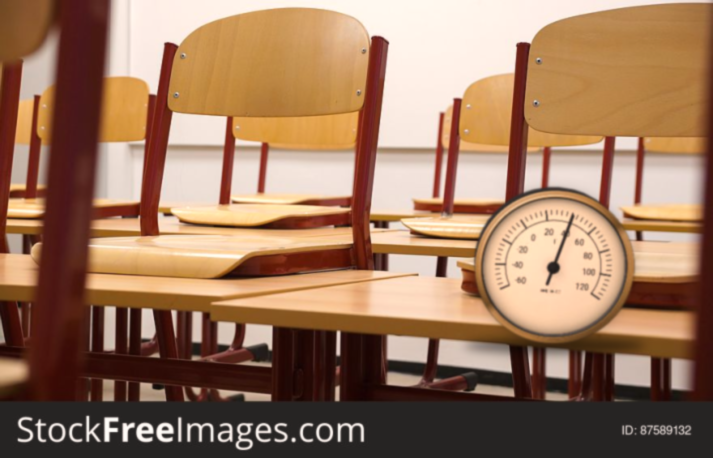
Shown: 40 °F
